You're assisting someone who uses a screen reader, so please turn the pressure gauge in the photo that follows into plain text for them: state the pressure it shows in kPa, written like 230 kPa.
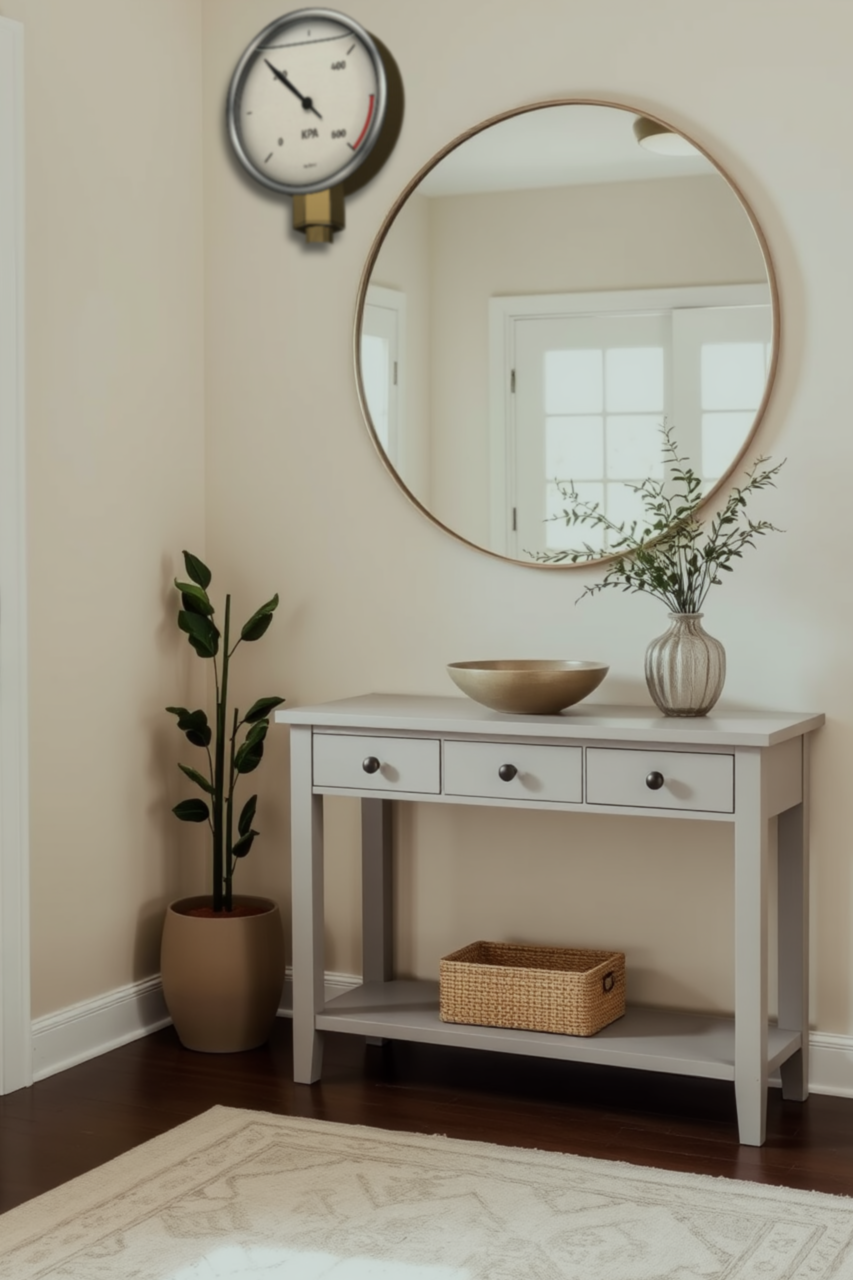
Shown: 200 kPa
